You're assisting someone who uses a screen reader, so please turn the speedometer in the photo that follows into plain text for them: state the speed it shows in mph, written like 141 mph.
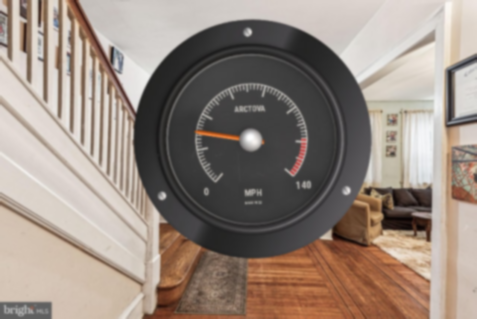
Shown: 30 mph
